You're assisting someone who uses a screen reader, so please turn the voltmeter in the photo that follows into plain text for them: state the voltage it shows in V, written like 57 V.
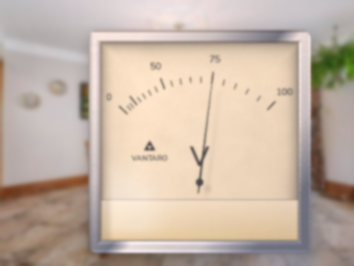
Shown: 75 V
